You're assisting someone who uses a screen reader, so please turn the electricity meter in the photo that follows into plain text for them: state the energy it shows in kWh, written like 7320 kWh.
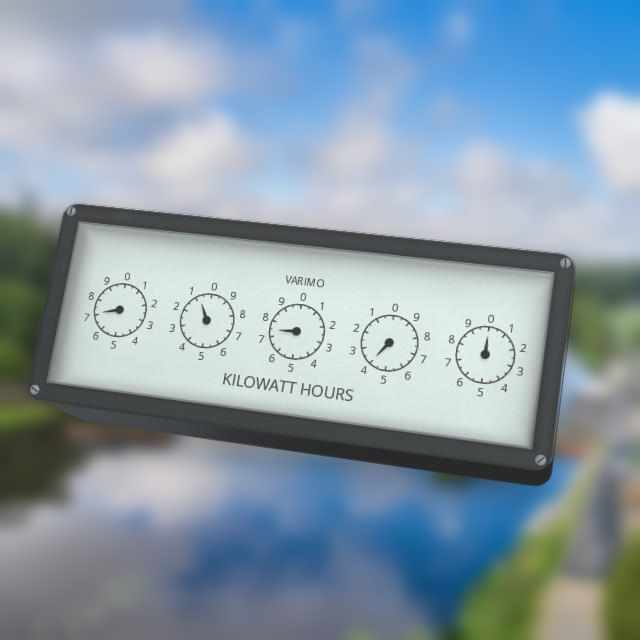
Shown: 70740 kWh
